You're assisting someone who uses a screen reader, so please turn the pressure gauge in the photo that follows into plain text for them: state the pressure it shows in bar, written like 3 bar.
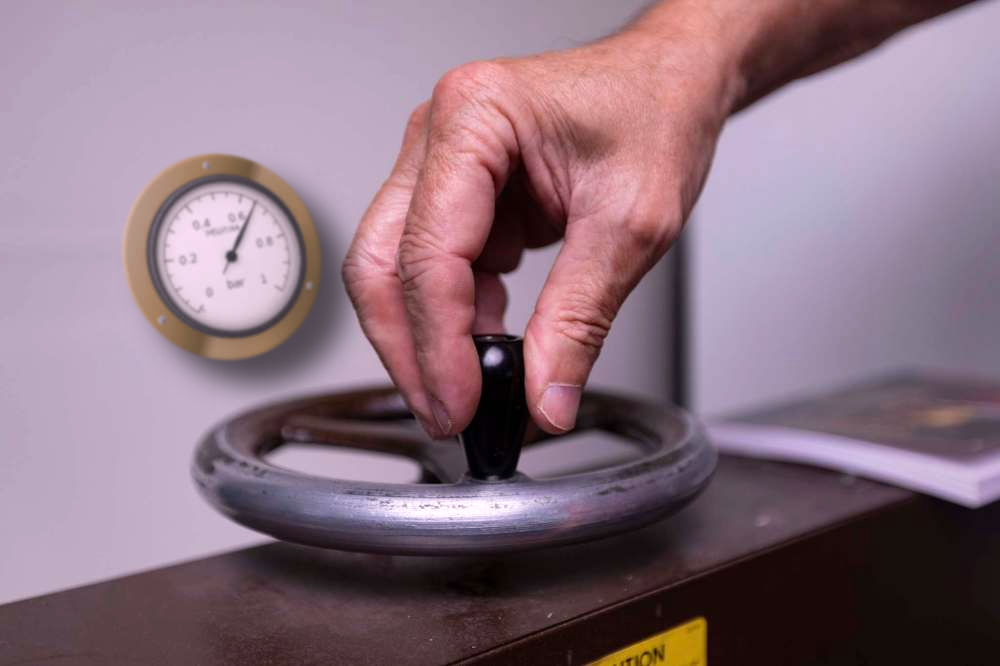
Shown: 0.65 bar
